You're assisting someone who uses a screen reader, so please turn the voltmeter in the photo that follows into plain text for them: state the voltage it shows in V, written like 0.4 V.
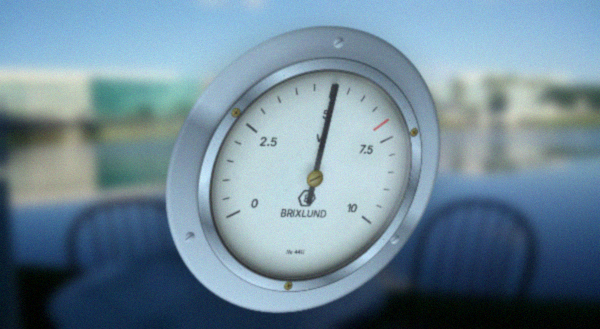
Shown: 5 V
